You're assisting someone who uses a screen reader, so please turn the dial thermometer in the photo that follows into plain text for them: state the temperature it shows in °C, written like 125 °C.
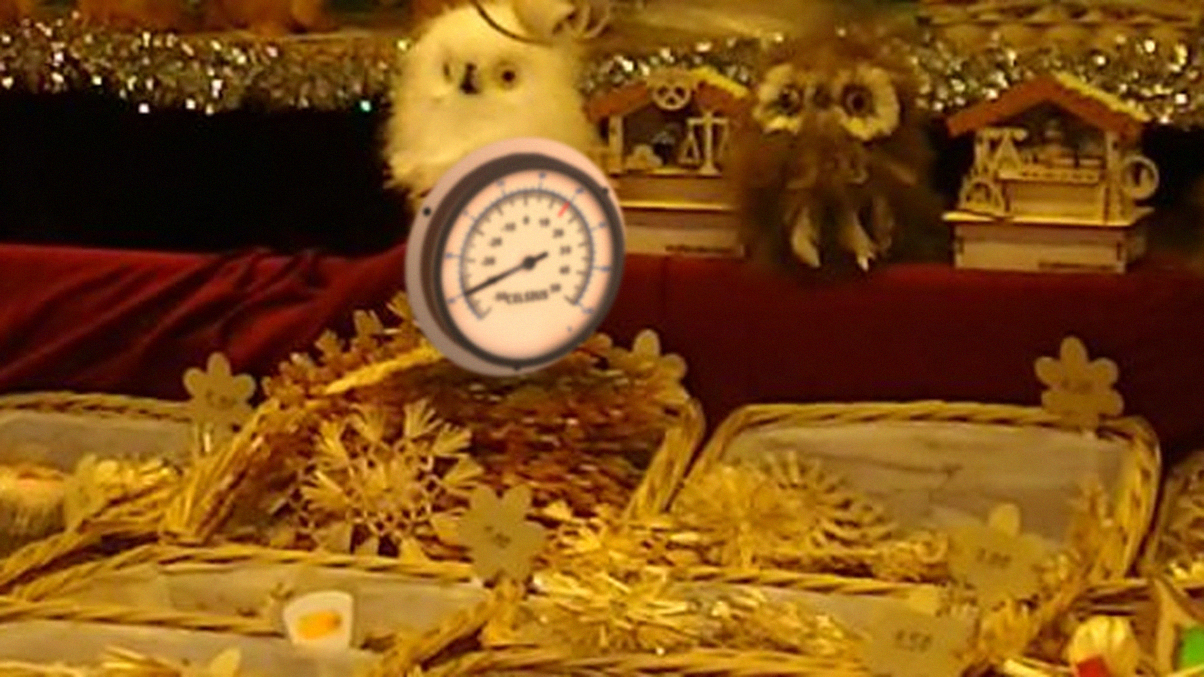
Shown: -40 °C
